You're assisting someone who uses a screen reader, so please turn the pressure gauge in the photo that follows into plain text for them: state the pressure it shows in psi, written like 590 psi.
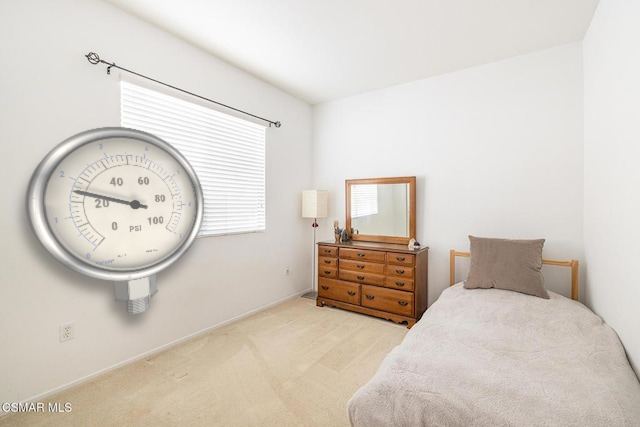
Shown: 24 psi
